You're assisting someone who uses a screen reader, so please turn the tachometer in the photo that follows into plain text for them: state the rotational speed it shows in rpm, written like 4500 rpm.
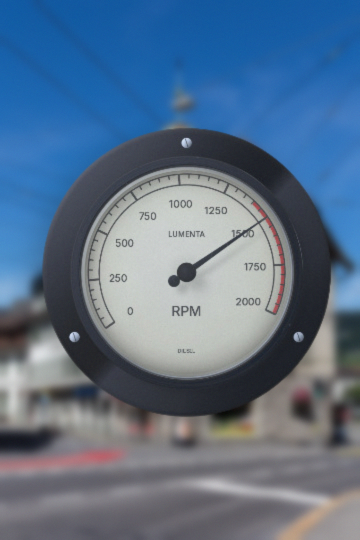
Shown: 1500 rpm
